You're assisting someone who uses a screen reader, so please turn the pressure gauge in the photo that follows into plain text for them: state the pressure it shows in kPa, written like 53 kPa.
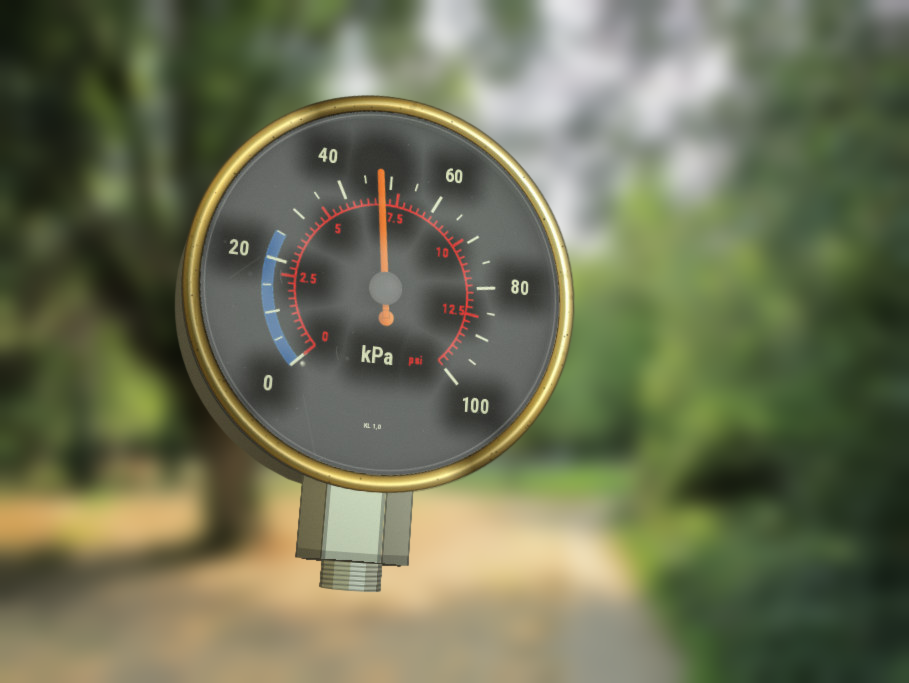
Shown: 47.5 kPa
